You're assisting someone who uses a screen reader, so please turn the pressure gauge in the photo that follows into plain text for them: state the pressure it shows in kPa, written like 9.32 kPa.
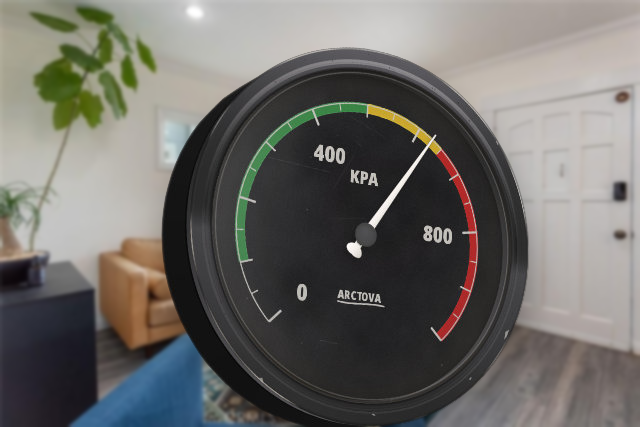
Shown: 625 kPa
